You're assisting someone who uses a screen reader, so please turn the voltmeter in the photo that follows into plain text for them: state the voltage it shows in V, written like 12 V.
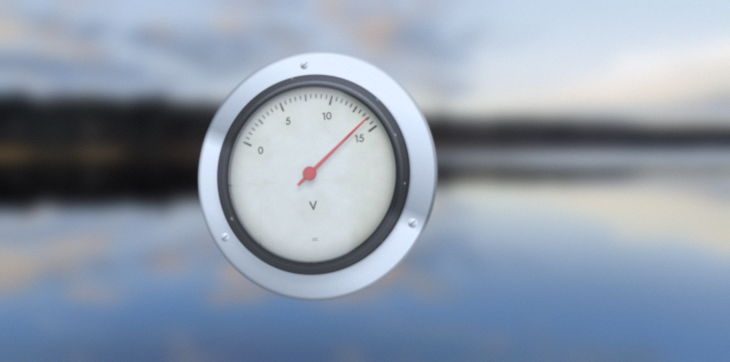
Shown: 14 V
